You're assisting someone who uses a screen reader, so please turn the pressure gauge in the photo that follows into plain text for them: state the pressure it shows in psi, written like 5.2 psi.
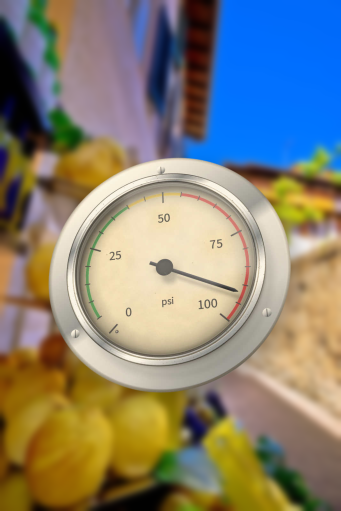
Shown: 92.5 psi
